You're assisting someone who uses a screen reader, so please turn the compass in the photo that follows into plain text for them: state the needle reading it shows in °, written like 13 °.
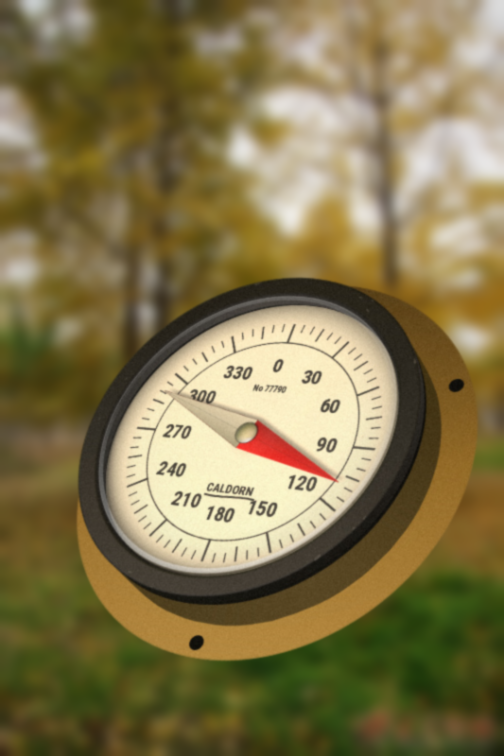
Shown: 110 °
